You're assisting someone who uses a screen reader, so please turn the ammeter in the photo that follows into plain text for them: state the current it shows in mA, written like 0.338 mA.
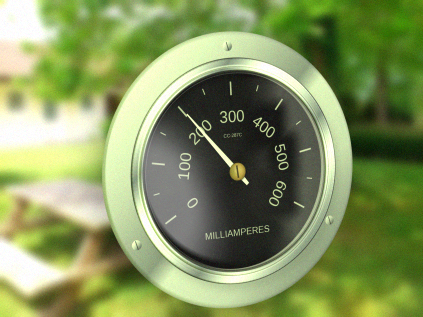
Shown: 200 mA
